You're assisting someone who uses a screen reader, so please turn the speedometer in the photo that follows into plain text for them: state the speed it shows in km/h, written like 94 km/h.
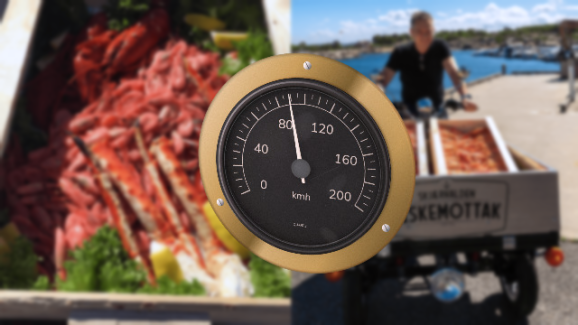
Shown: 90 km/h
